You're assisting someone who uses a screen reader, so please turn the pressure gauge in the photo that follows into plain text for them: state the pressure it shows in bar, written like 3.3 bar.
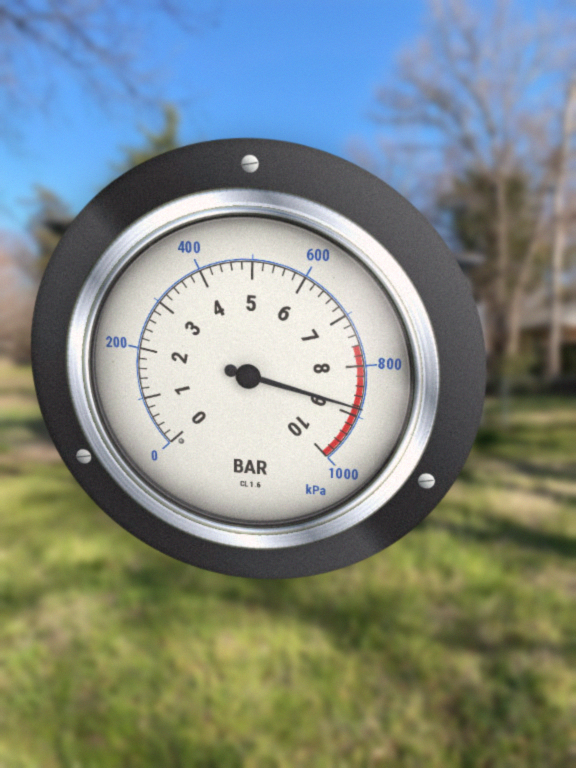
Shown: 8.8 bar
